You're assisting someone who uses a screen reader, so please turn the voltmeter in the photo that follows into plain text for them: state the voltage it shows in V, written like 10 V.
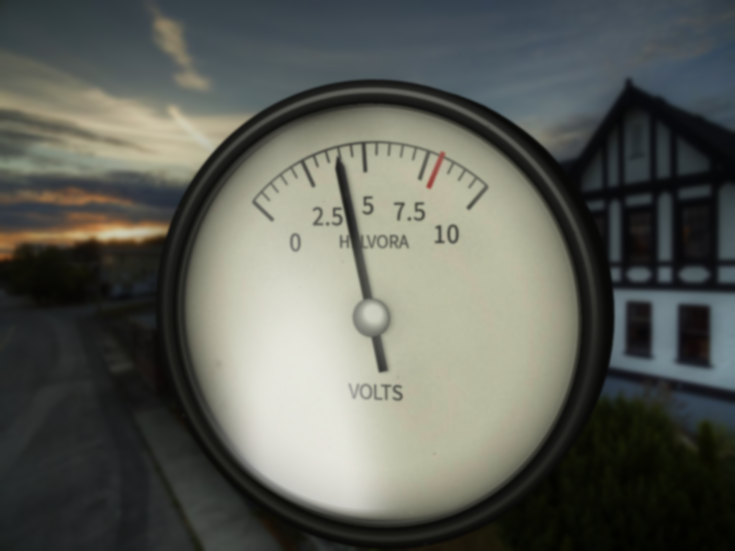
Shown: 4 V
